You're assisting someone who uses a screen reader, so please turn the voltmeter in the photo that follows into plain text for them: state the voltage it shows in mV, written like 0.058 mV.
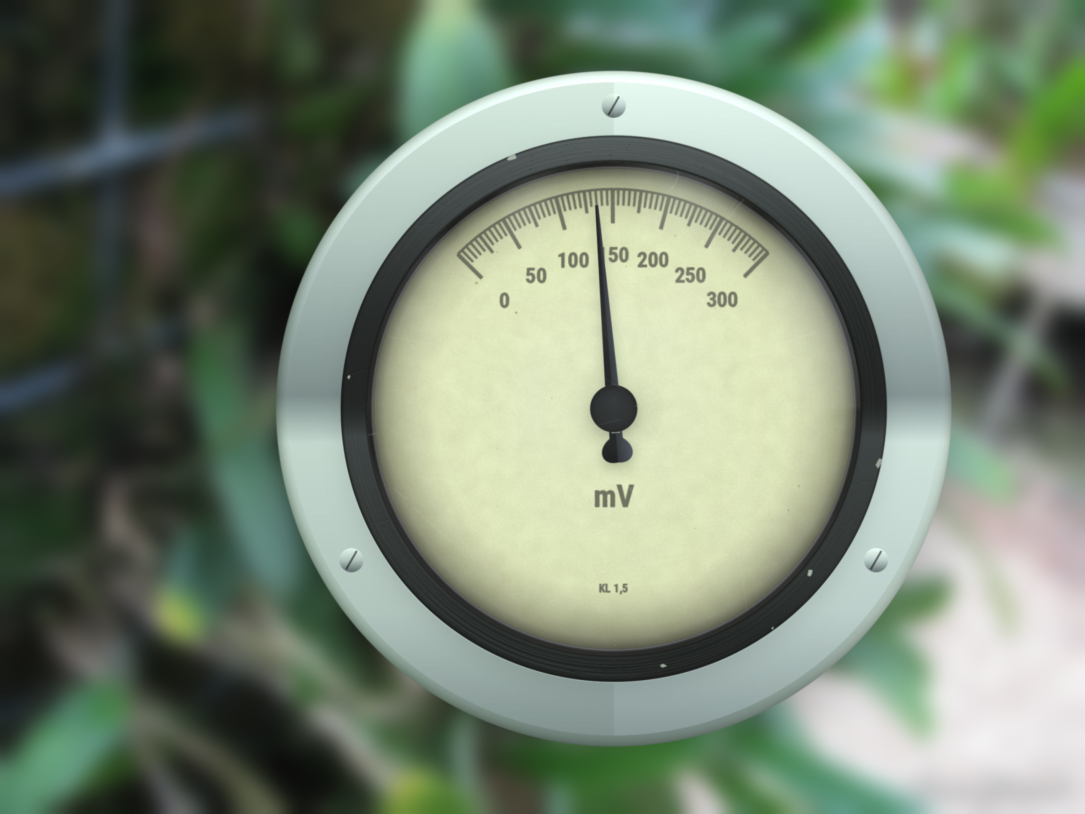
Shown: 135 mV
